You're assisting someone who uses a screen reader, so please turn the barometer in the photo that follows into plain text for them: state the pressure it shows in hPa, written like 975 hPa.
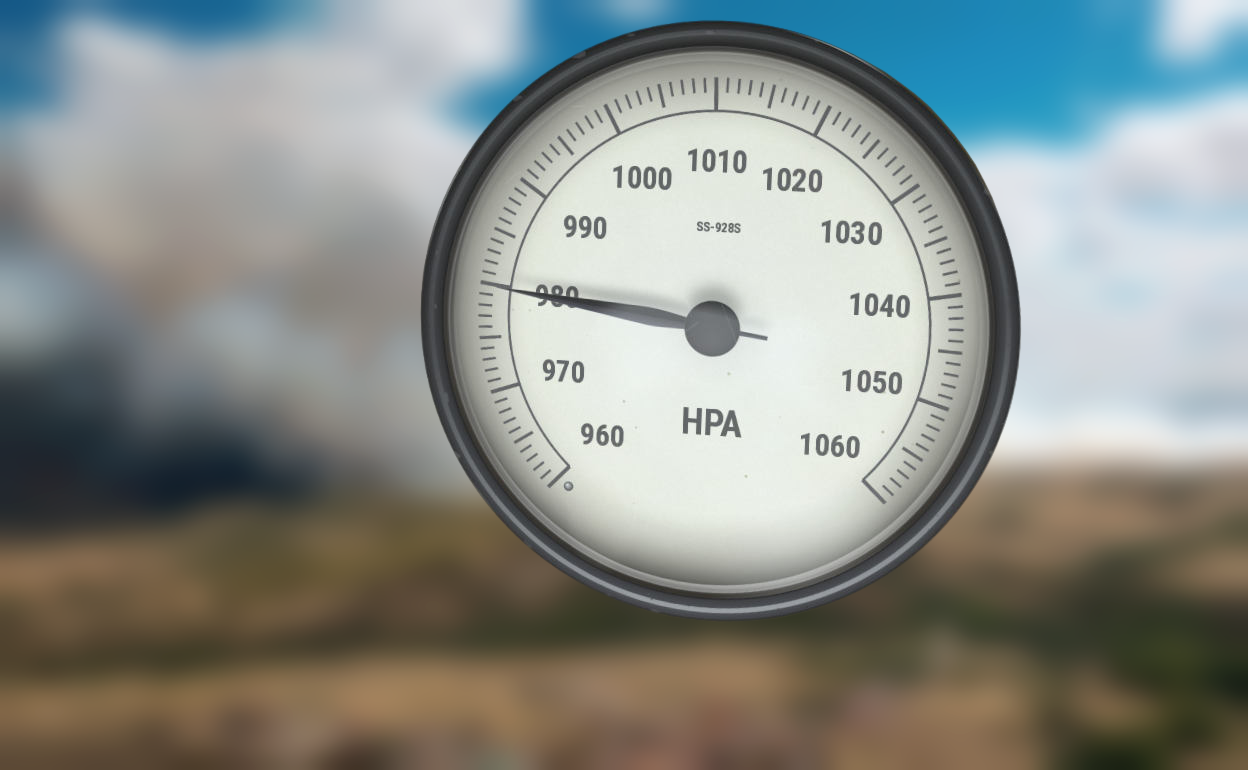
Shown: 980 hPa
